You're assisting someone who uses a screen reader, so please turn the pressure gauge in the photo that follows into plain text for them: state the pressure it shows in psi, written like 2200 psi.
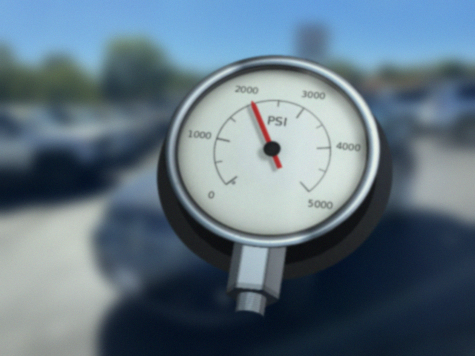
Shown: 2000 psi
